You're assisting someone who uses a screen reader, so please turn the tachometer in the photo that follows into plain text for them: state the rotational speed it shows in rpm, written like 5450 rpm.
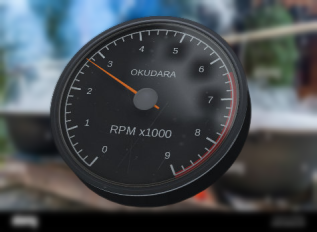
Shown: 2700 rpm
